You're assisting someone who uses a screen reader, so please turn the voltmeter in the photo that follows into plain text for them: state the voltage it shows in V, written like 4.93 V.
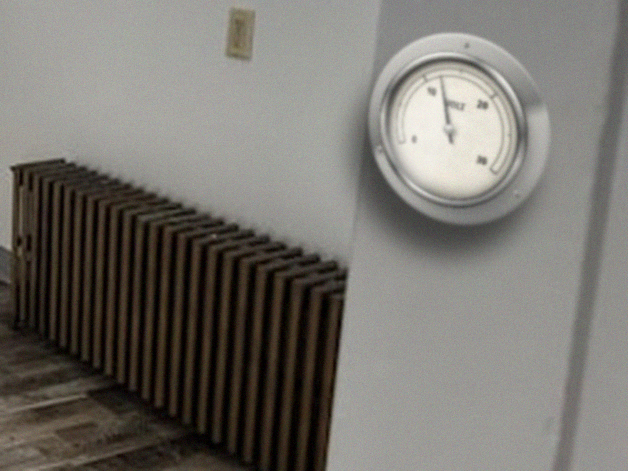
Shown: 12.5 V
